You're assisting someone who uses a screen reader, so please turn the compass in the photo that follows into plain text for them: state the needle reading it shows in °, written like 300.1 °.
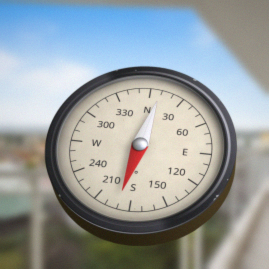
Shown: 190 °
